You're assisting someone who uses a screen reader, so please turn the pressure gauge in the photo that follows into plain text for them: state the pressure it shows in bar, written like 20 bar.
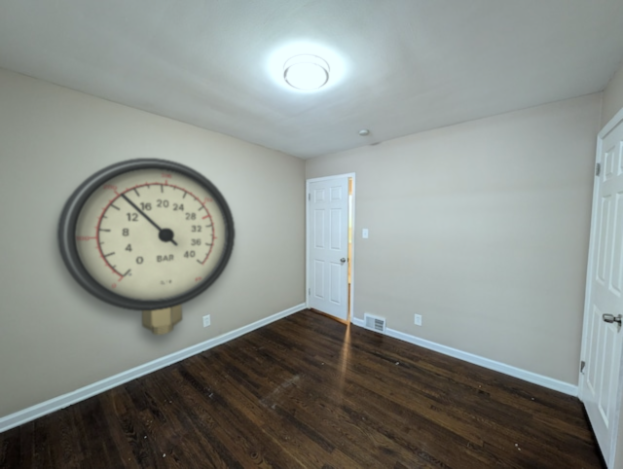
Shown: 14 bar
